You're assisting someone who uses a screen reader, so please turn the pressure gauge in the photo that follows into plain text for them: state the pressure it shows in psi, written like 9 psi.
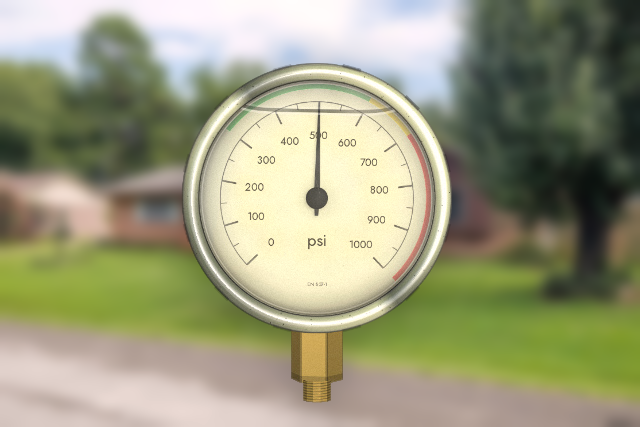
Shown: 500 psi
